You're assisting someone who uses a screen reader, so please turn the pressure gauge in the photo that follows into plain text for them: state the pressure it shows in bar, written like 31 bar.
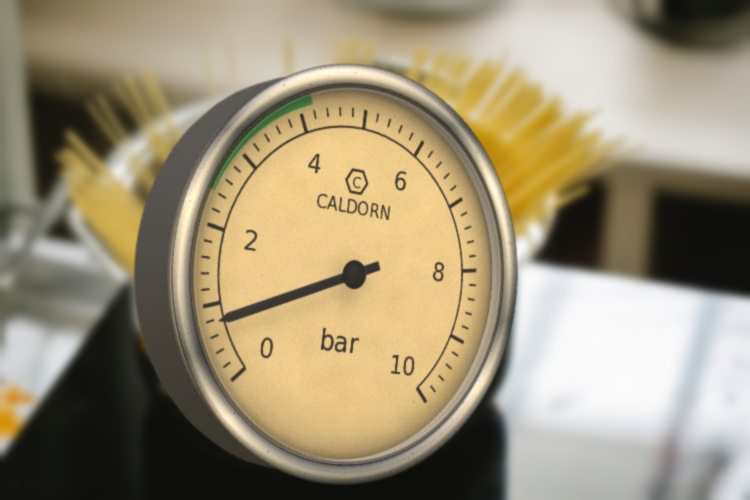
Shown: 0.8 bar
